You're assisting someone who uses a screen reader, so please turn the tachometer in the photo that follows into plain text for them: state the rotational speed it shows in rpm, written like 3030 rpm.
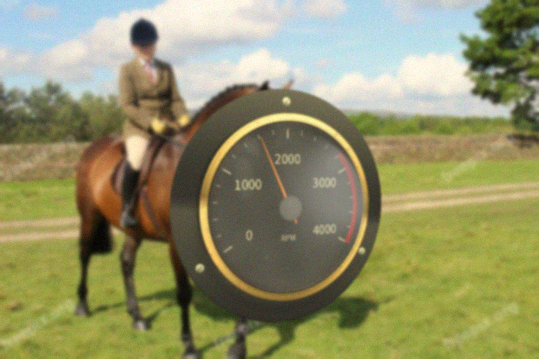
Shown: 1600 rpm
